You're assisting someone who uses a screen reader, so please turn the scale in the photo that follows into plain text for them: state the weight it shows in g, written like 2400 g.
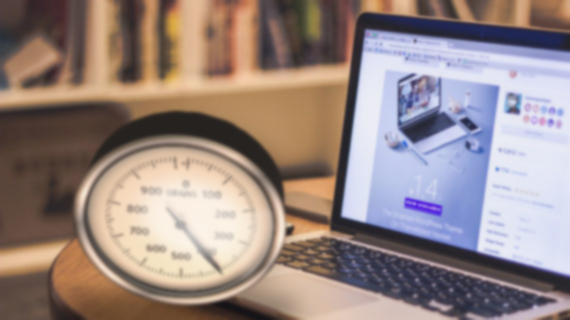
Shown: 400 g
